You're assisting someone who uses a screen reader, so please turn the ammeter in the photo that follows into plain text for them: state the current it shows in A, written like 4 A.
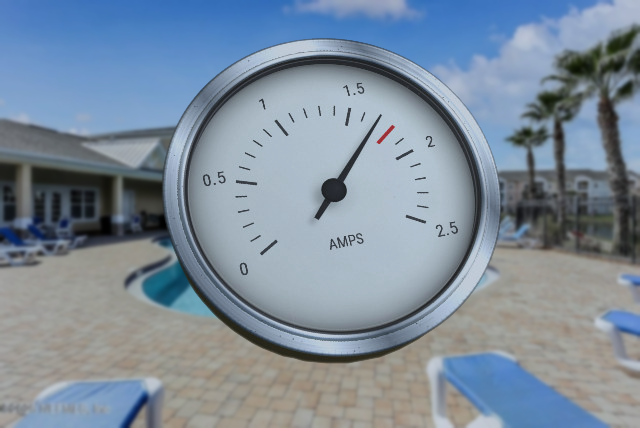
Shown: 1.7 A
